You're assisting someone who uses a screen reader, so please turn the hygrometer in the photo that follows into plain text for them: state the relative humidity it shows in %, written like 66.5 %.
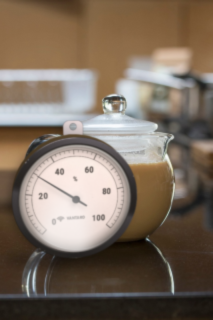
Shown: 30 %
